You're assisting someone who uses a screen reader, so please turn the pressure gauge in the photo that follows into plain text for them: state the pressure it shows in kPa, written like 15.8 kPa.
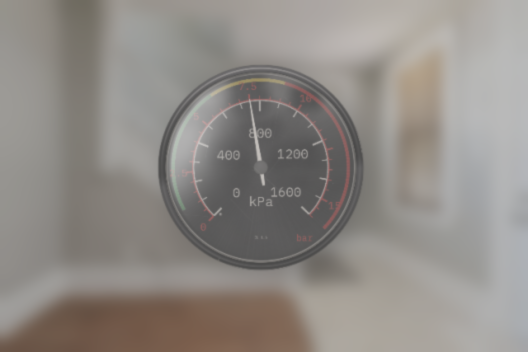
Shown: 750 kPa
